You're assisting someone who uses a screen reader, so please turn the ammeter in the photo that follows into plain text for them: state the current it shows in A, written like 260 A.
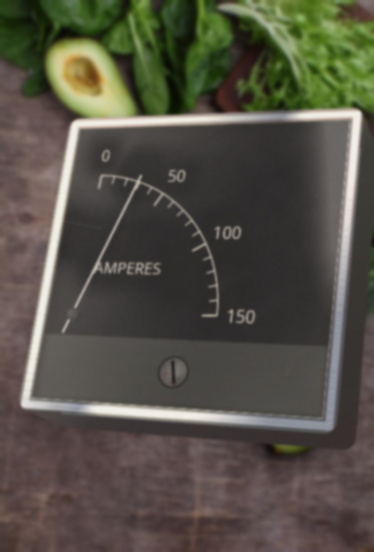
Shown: 30 A
